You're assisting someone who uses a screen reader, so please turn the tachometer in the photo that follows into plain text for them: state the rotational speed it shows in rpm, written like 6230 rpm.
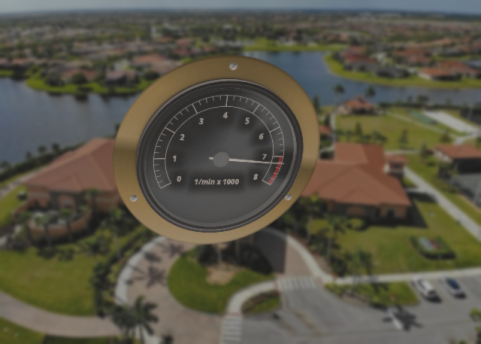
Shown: 7200 rpm
